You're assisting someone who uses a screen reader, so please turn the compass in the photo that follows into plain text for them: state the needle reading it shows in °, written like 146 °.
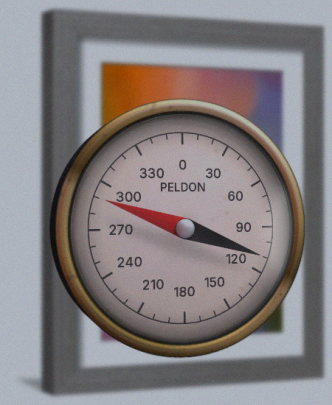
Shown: 290 °
